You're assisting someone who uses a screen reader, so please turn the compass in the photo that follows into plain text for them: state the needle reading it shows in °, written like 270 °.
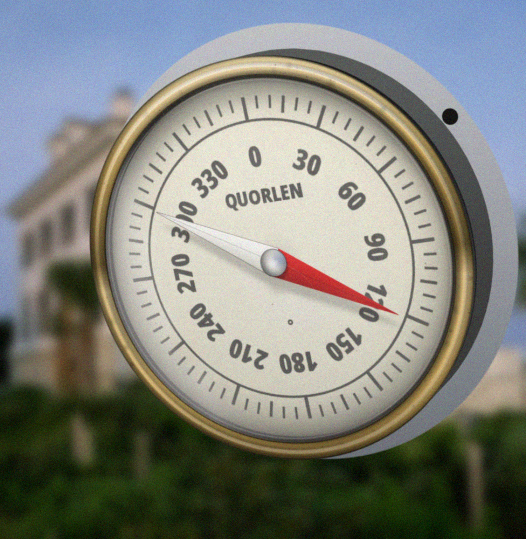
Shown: 120 °
